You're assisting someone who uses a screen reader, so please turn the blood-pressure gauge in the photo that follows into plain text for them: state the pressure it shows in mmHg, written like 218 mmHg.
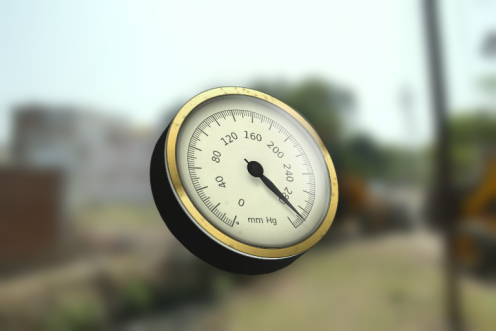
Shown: 290 mmHg
